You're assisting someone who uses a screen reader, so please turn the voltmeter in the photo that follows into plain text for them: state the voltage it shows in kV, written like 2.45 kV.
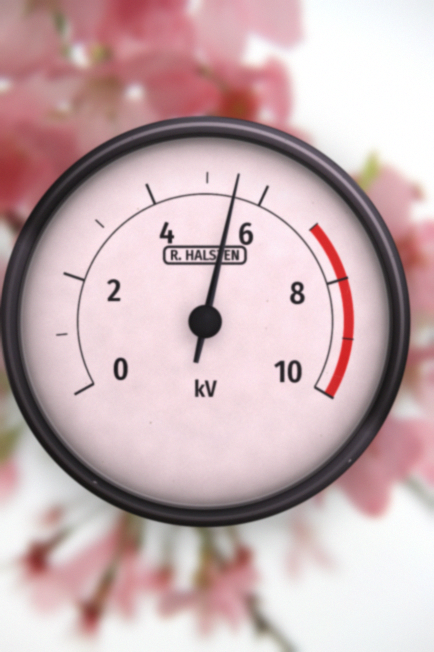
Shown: 5.5 kV
